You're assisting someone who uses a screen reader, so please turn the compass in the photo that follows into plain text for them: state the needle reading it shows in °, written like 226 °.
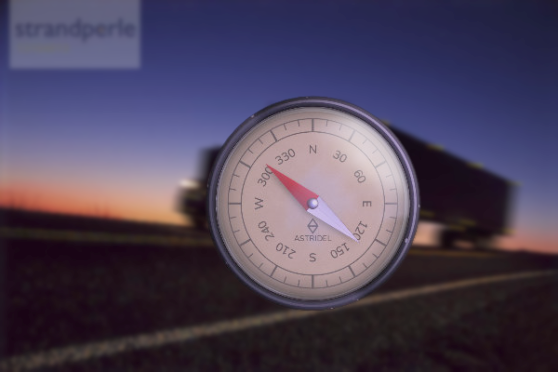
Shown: 310 °
